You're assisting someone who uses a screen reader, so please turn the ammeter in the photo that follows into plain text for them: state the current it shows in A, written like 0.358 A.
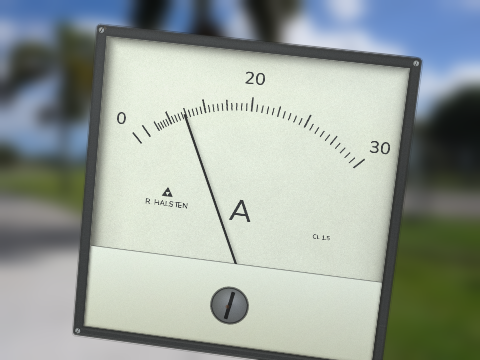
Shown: 12.5 A
